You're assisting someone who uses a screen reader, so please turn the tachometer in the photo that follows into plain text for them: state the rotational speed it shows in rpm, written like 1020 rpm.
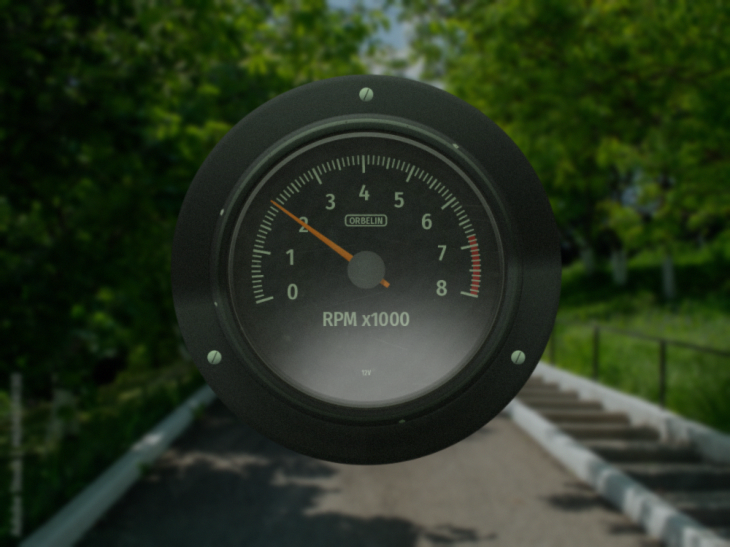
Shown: 2000 rpm
